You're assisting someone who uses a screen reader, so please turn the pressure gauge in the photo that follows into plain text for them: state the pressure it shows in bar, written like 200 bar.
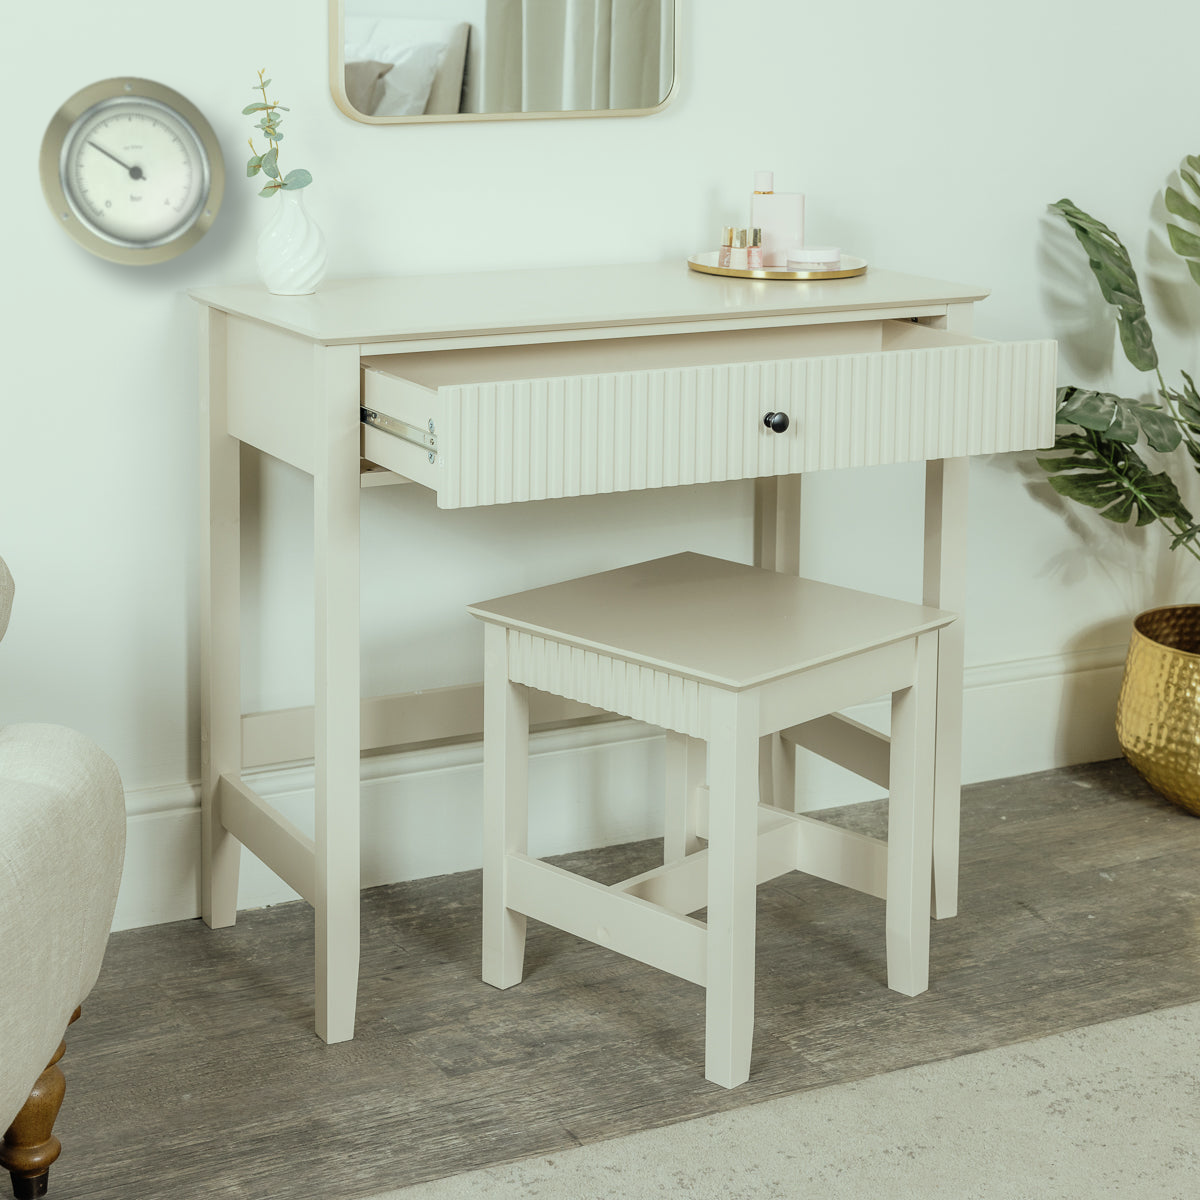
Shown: 1.2 bar
